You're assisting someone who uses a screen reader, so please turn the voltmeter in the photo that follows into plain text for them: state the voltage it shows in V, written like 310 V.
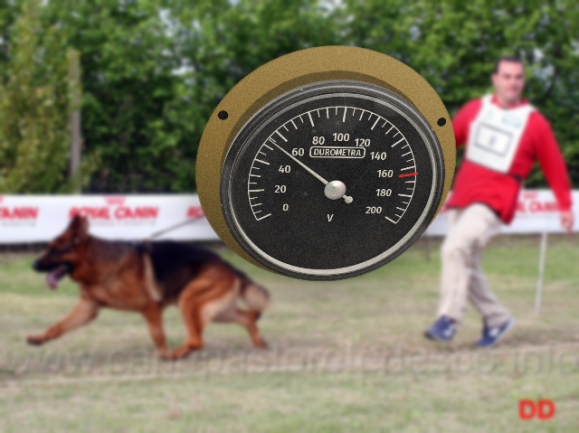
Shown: 55 V
